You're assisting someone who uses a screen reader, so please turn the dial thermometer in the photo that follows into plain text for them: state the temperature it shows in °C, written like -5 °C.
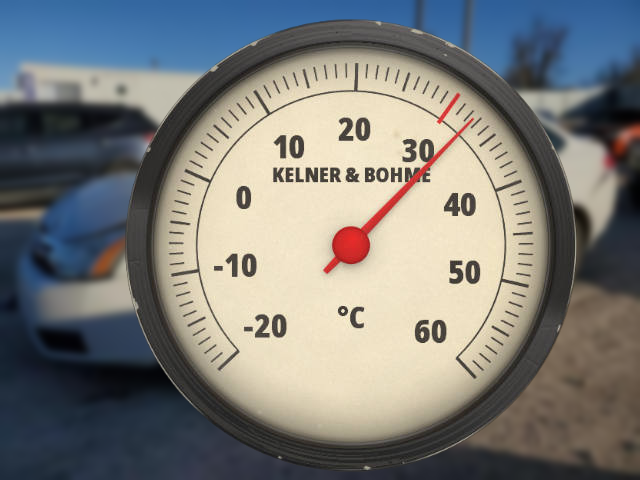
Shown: 32.5 °C
